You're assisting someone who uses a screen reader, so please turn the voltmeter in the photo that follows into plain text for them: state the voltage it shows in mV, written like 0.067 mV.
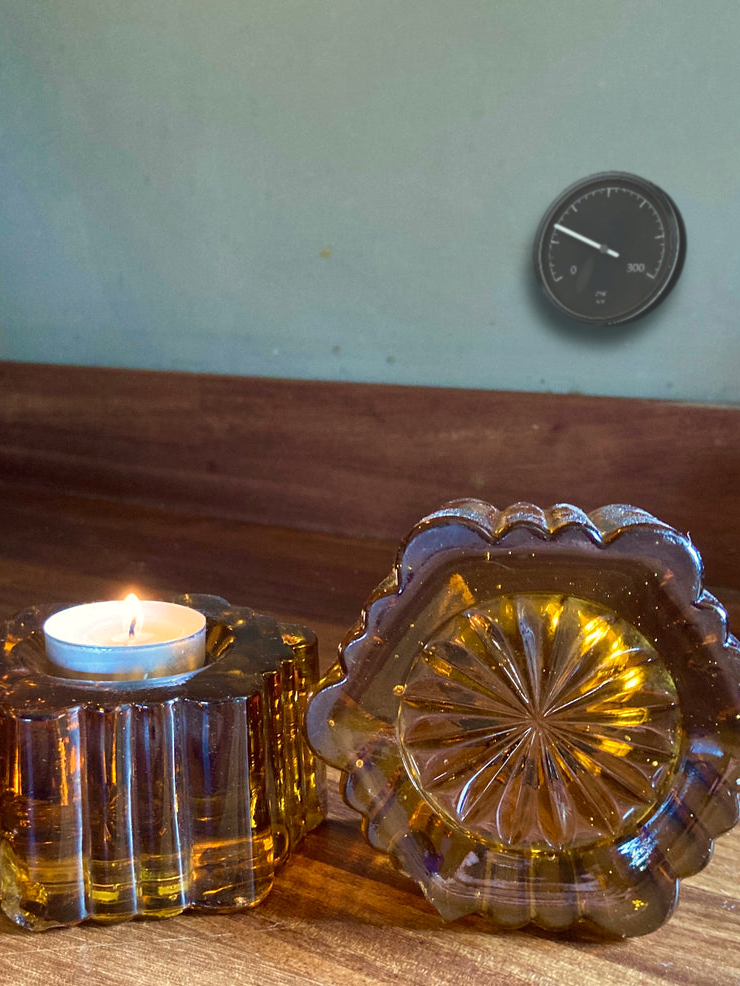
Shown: 70 mV
